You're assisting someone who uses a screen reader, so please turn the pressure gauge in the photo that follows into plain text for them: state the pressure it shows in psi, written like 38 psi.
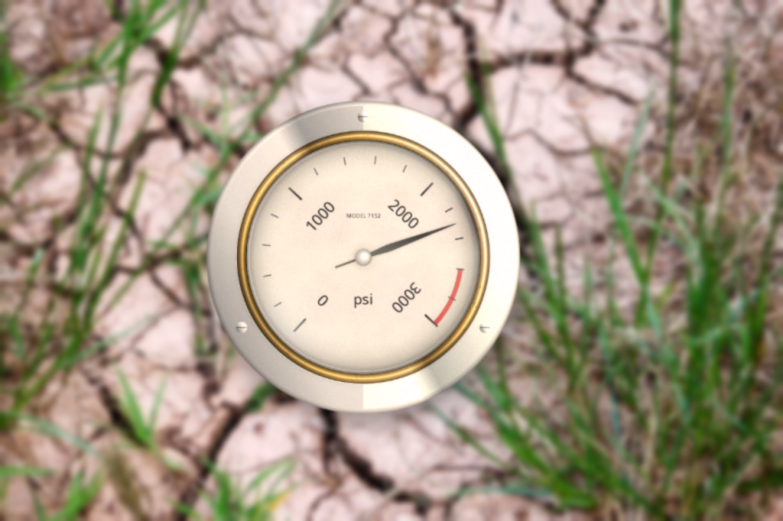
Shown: 2300 psi
